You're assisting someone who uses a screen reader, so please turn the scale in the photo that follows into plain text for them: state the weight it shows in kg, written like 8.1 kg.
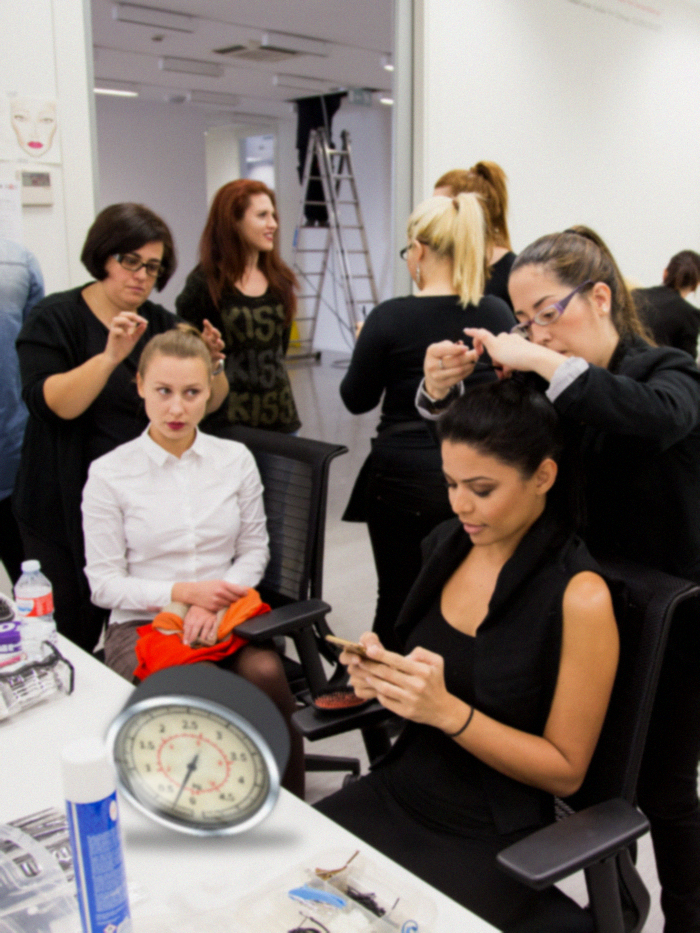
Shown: 0.25 kg
